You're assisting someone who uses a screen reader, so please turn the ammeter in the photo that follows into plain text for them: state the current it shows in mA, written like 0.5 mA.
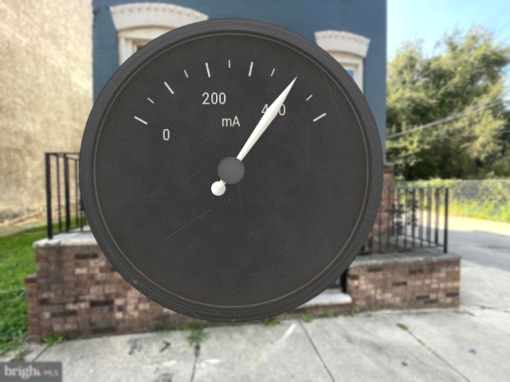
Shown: 400 mA
